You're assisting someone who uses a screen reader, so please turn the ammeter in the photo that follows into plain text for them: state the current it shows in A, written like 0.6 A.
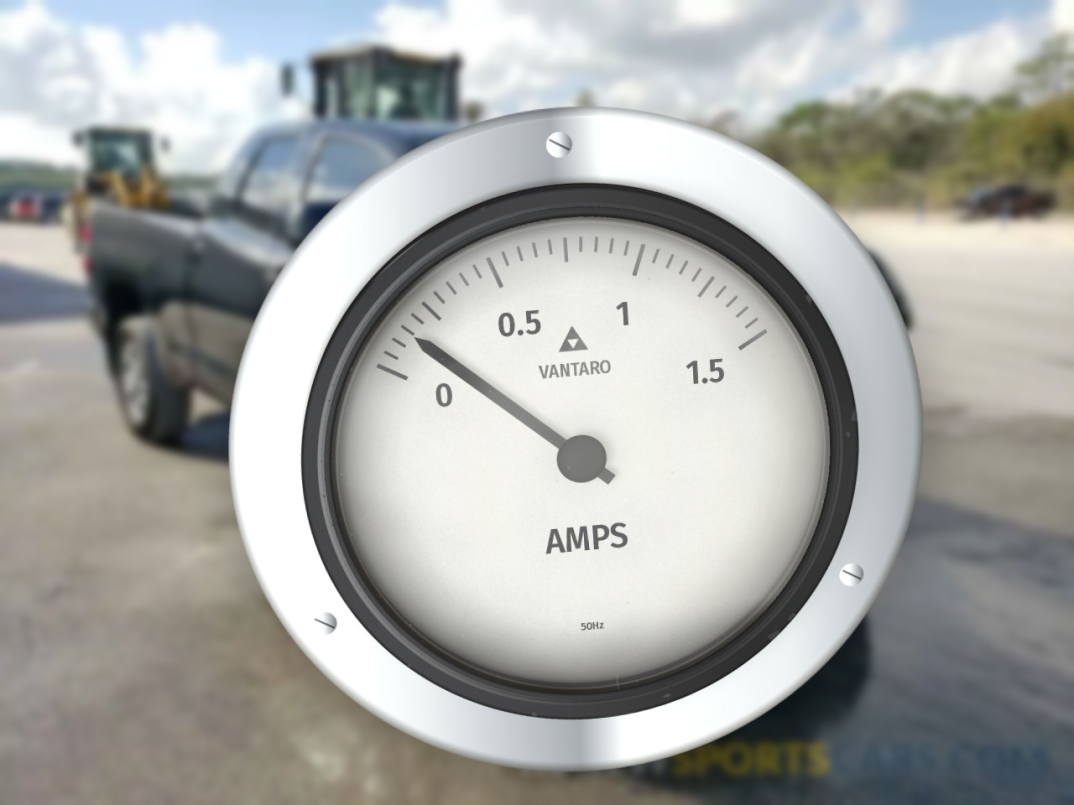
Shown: 0.15 A
